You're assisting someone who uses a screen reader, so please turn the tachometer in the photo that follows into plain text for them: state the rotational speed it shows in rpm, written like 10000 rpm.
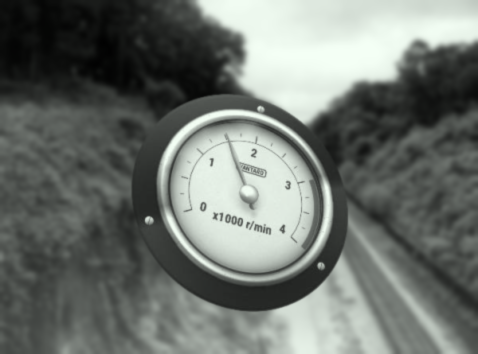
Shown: 1500 rpm
